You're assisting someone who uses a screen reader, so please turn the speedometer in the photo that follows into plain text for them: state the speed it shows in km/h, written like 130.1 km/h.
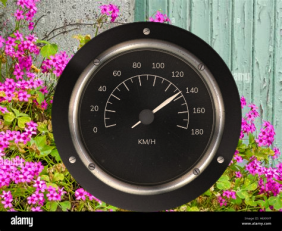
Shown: 135 km/h
